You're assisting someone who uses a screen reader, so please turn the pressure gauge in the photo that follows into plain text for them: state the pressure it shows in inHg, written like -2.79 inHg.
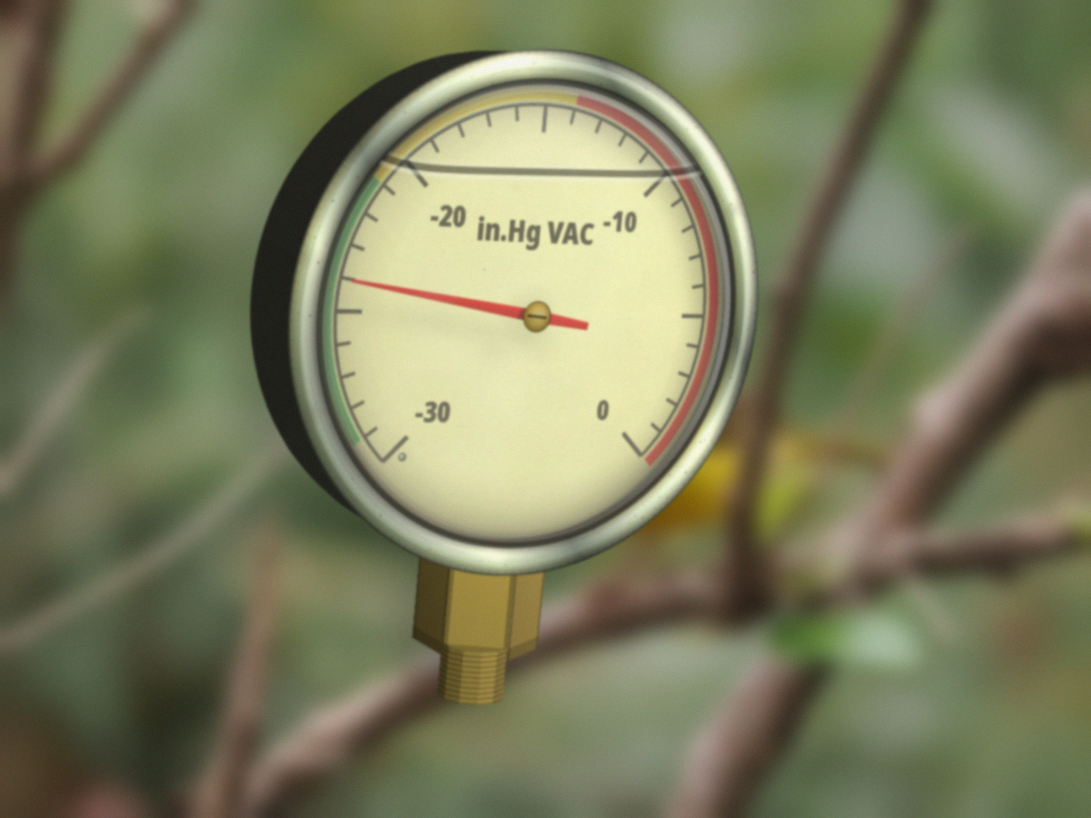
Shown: -24 inHg
